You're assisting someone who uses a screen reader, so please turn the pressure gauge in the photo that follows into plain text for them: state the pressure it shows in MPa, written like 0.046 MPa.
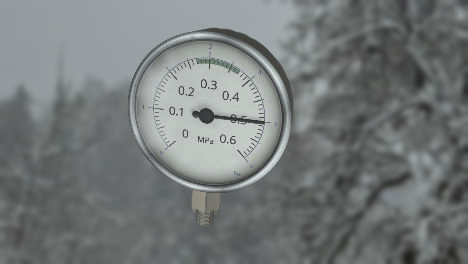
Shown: 0.5 MPa
